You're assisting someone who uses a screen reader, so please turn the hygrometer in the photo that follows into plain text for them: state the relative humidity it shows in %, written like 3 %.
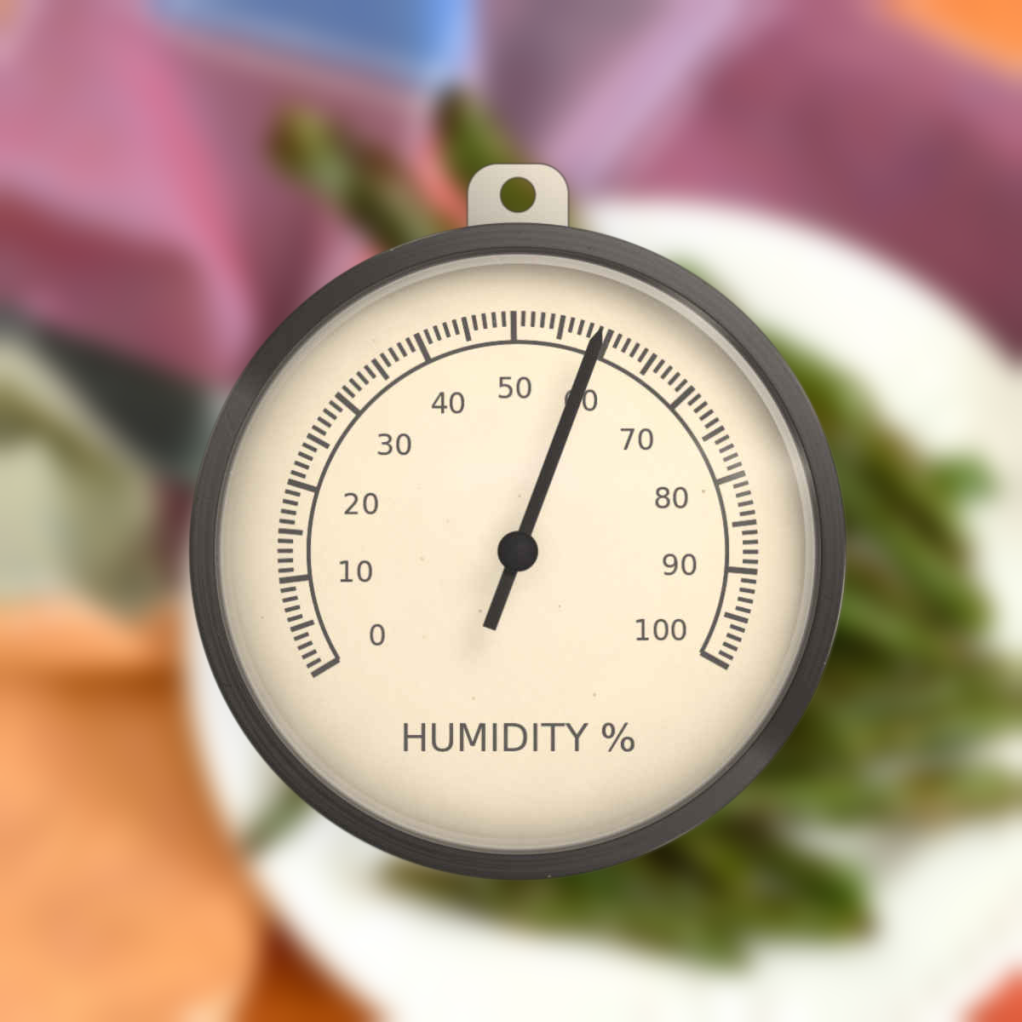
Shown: 59 %
